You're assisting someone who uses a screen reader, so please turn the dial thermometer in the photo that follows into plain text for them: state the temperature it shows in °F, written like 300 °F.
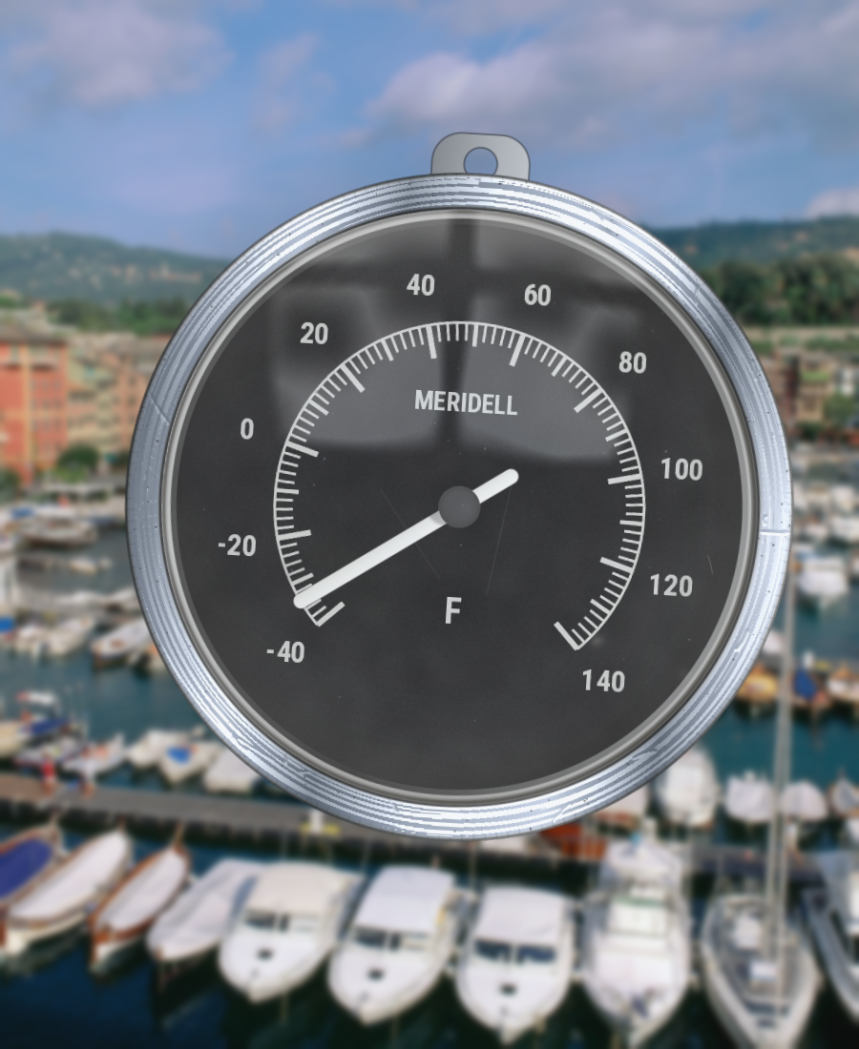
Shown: -34 °F
